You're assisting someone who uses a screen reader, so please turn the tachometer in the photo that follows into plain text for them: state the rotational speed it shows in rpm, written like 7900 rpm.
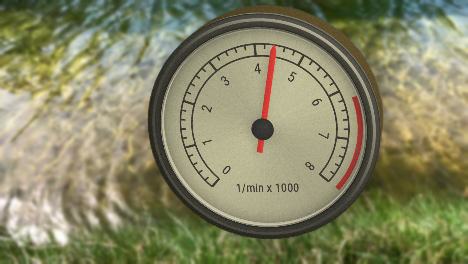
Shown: 4400 rpm
